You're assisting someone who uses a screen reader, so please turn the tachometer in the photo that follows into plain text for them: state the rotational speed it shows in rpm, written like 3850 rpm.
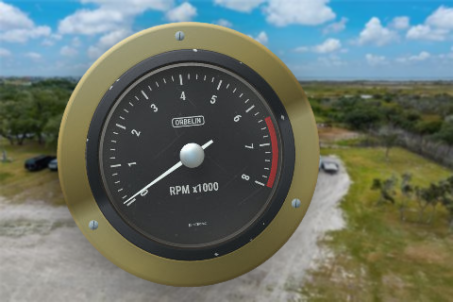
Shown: 100 rpm
